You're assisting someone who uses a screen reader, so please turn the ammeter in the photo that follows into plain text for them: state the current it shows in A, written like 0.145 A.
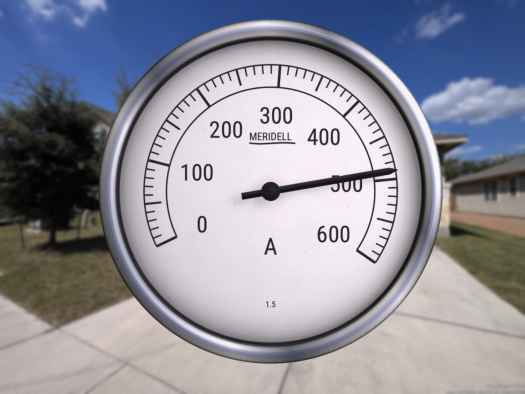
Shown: 490 A
